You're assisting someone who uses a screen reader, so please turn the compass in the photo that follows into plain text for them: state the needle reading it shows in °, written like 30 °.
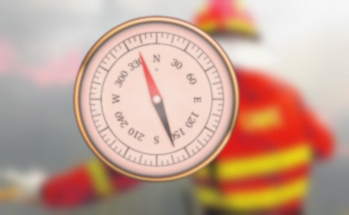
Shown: 340 °
